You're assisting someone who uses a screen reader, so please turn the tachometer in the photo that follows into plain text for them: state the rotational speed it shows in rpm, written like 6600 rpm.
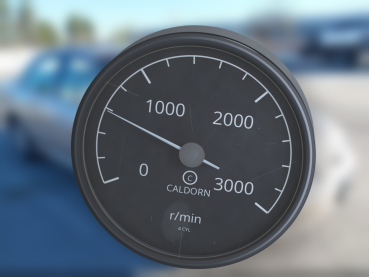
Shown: 600 rpm
